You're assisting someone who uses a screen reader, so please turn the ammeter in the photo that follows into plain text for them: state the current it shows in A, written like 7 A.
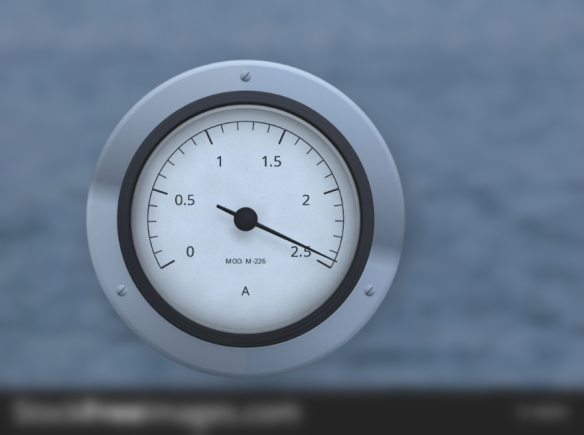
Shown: 2.45 A
